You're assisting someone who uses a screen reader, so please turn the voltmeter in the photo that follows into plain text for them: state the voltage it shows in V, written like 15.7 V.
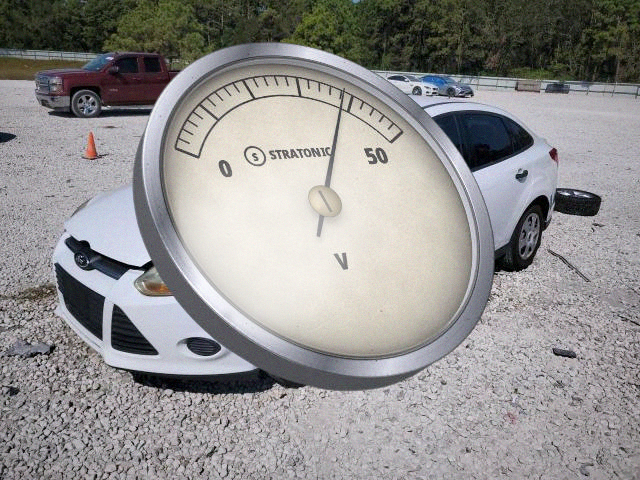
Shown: 38 V
